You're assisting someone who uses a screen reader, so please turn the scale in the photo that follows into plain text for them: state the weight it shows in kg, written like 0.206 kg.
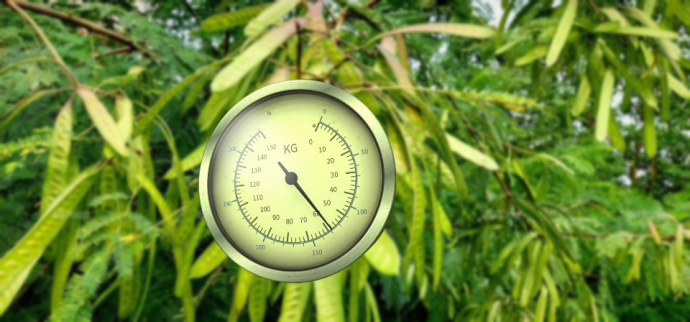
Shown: 58 kg
